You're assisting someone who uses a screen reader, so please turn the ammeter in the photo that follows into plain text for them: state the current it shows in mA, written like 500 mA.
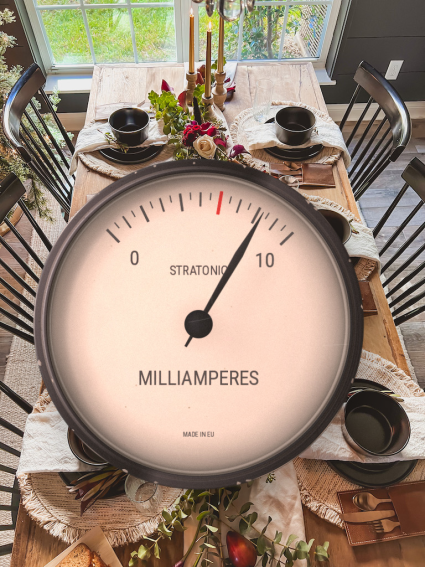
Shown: 8.25 mA
